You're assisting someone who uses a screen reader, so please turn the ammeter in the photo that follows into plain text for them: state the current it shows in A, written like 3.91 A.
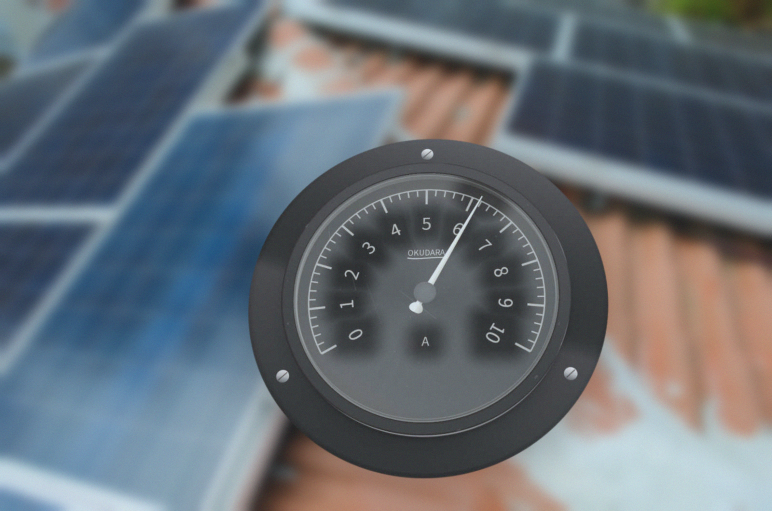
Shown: 6.2 A
